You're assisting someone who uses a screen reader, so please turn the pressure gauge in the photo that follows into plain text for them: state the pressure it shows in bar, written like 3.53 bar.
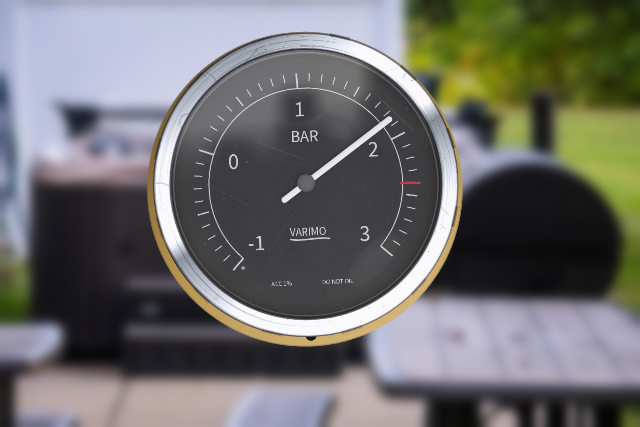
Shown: 1.85 bar
